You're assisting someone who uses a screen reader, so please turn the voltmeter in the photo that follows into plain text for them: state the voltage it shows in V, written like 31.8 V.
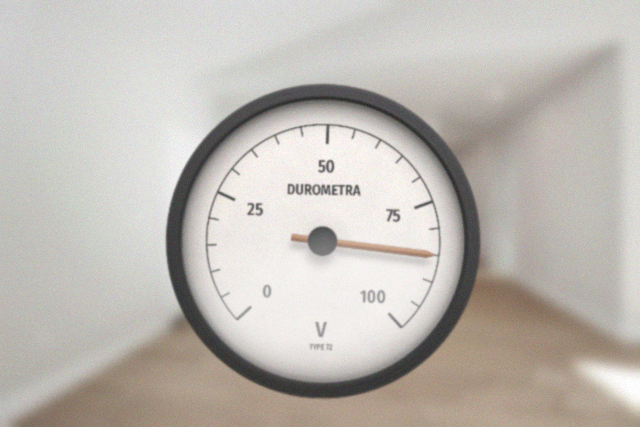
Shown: 85 V
